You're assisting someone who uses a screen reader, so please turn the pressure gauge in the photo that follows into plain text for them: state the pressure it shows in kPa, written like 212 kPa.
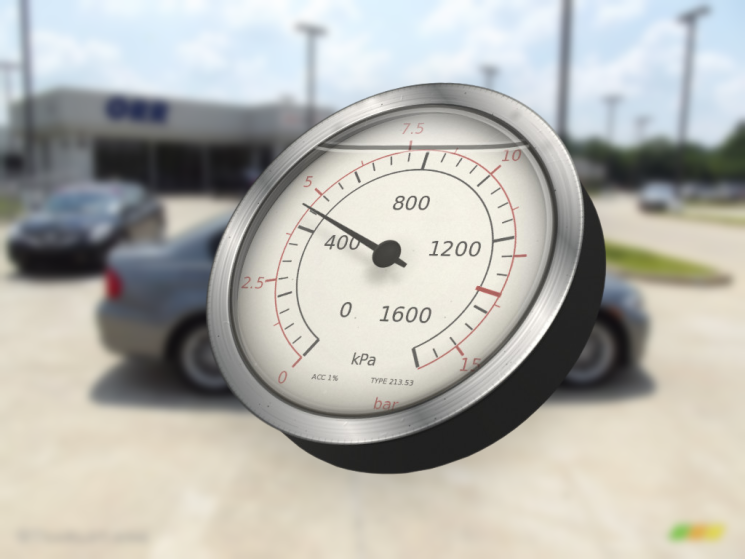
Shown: 450 kPa
